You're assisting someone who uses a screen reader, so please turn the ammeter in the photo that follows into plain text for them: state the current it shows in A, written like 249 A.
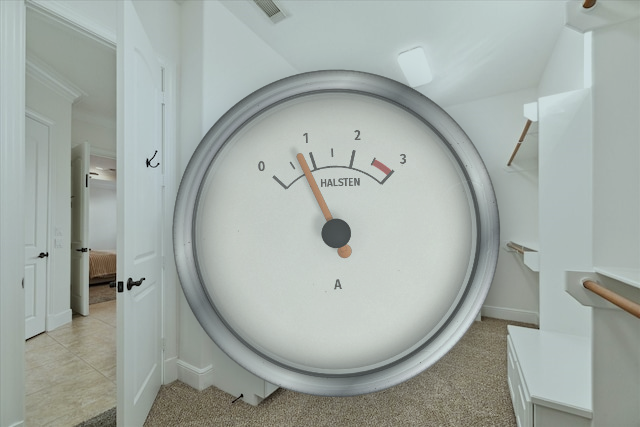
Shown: 0.75 A
